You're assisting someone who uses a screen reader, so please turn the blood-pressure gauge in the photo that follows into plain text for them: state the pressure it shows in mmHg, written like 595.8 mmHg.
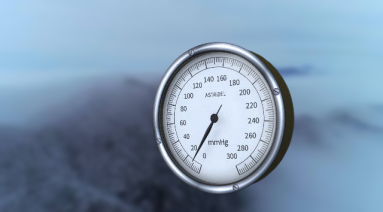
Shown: 10 mmHg
